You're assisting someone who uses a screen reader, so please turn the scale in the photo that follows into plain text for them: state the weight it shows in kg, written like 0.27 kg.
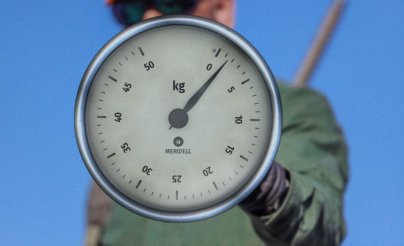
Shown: 1.5 kg
